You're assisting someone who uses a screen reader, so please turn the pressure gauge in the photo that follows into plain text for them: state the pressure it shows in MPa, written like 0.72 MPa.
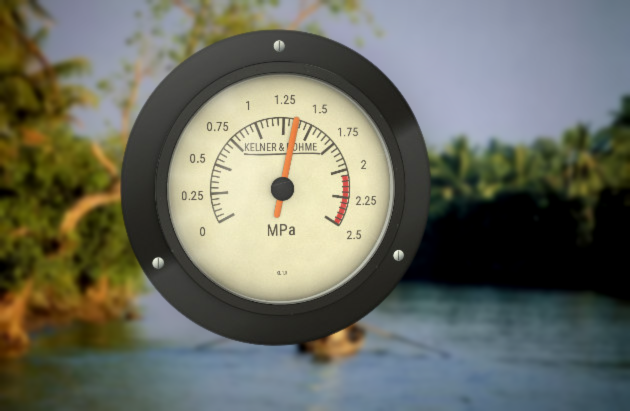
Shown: 1.35 MPa
